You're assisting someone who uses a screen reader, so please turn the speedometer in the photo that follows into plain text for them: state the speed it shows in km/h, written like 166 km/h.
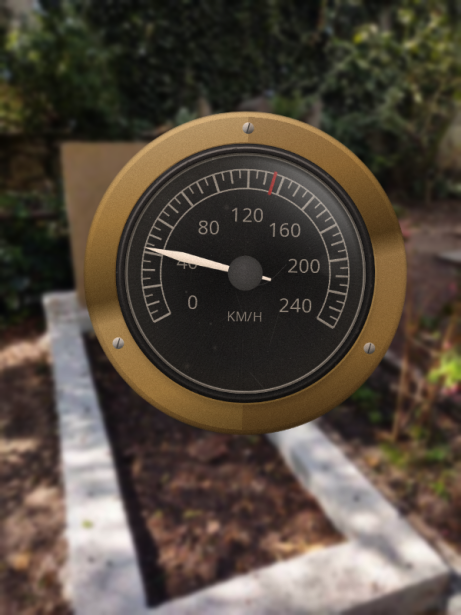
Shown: 42.5 km/h
